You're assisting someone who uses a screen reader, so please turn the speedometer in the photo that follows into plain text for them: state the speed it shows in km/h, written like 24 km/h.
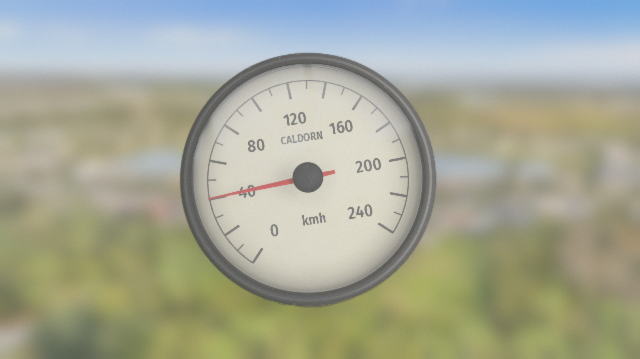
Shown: 40 km/h
